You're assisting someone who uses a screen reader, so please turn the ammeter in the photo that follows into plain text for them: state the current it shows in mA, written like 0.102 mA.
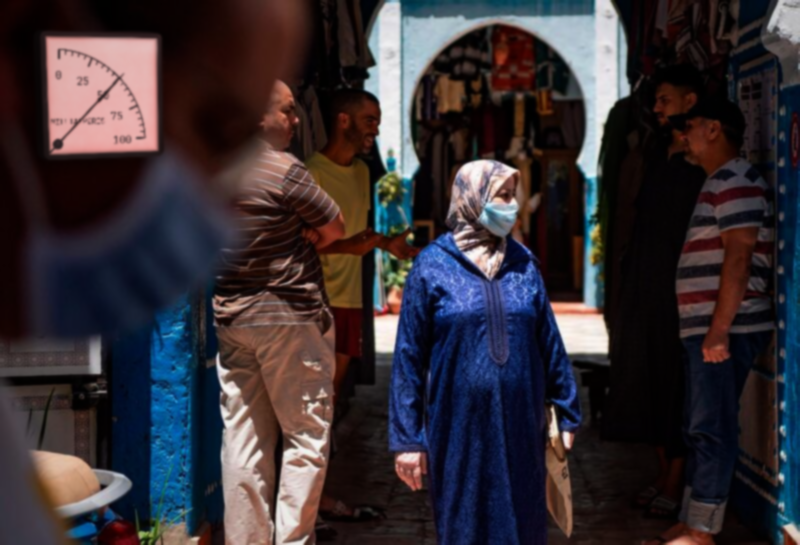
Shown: 50 mA
